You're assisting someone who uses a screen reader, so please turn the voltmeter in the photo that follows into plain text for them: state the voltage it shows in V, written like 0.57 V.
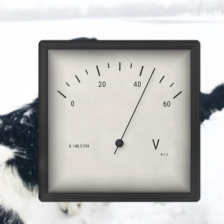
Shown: 45 V
